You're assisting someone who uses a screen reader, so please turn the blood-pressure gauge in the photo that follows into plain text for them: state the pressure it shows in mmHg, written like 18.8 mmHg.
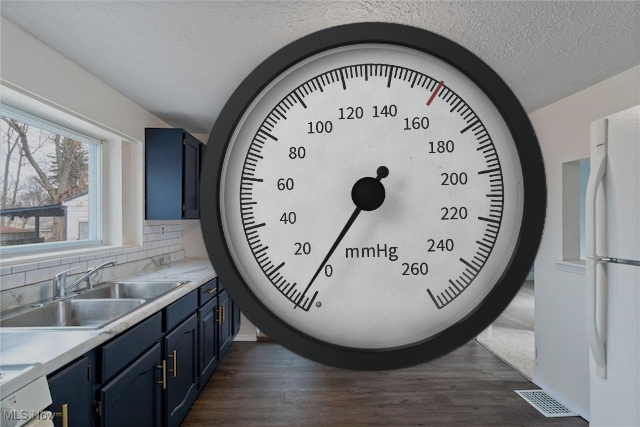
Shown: 4 mmHg
